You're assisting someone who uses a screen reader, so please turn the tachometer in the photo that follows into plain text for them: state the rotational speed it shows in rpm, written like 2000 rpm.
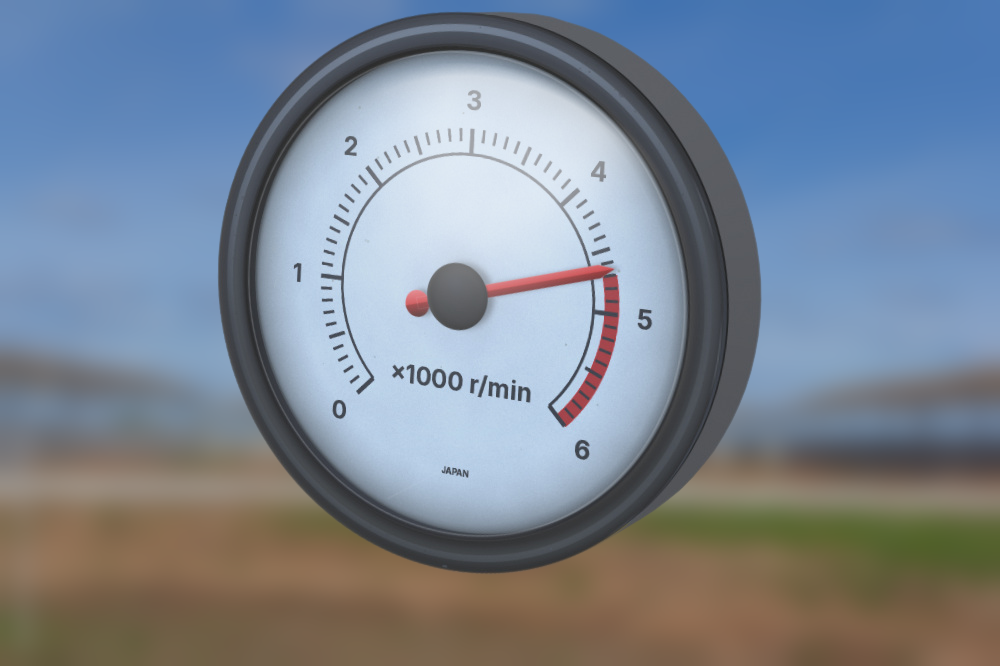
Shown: 4650 rpm
